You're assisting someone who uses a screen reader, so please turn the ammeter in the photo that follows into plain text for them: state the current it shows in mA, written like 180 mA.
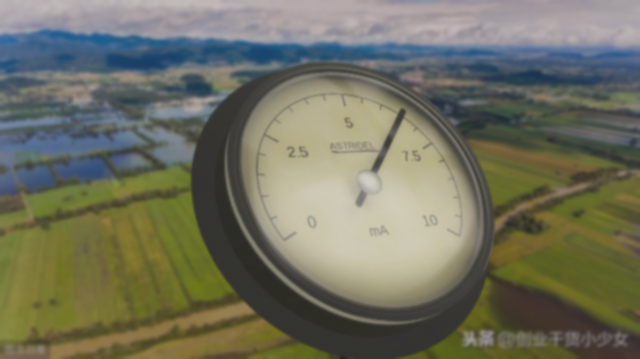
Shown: 6.5 mA
